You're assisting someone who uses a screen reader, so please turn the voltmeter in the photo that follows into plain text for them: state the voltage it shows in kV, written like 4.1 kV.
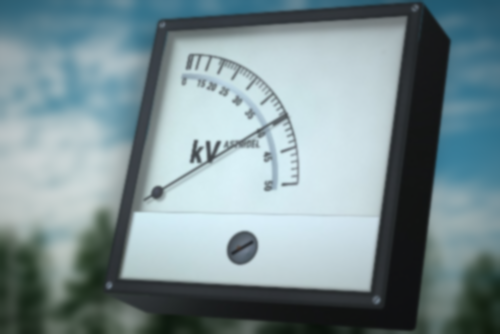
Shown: 40 kV
